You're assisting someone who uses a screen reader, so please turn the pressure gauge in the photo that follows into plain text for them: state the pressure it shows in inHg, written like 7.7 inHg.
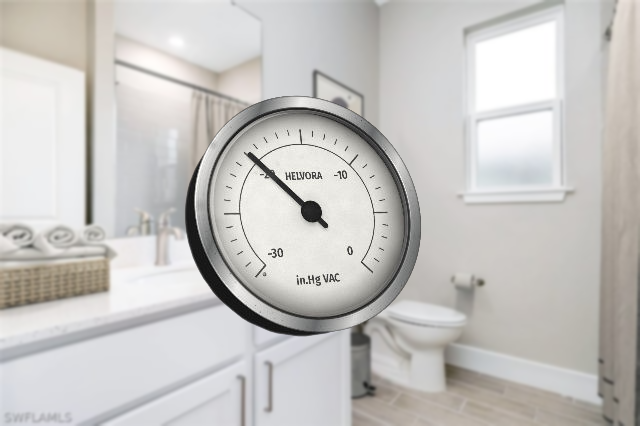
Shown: -20 inHg
